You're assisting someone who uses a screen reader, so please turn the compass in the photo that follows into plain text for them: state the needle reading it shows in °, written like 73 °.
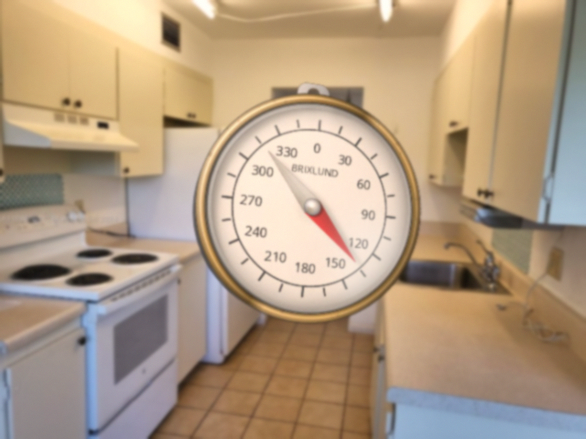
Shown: 135 °
